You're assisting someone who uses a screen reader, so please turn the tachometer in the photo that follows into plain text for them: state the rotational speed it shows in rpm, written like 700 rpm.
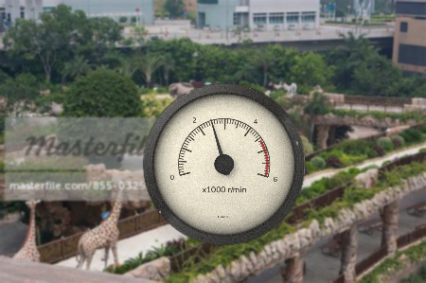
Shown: 2500 rpm
